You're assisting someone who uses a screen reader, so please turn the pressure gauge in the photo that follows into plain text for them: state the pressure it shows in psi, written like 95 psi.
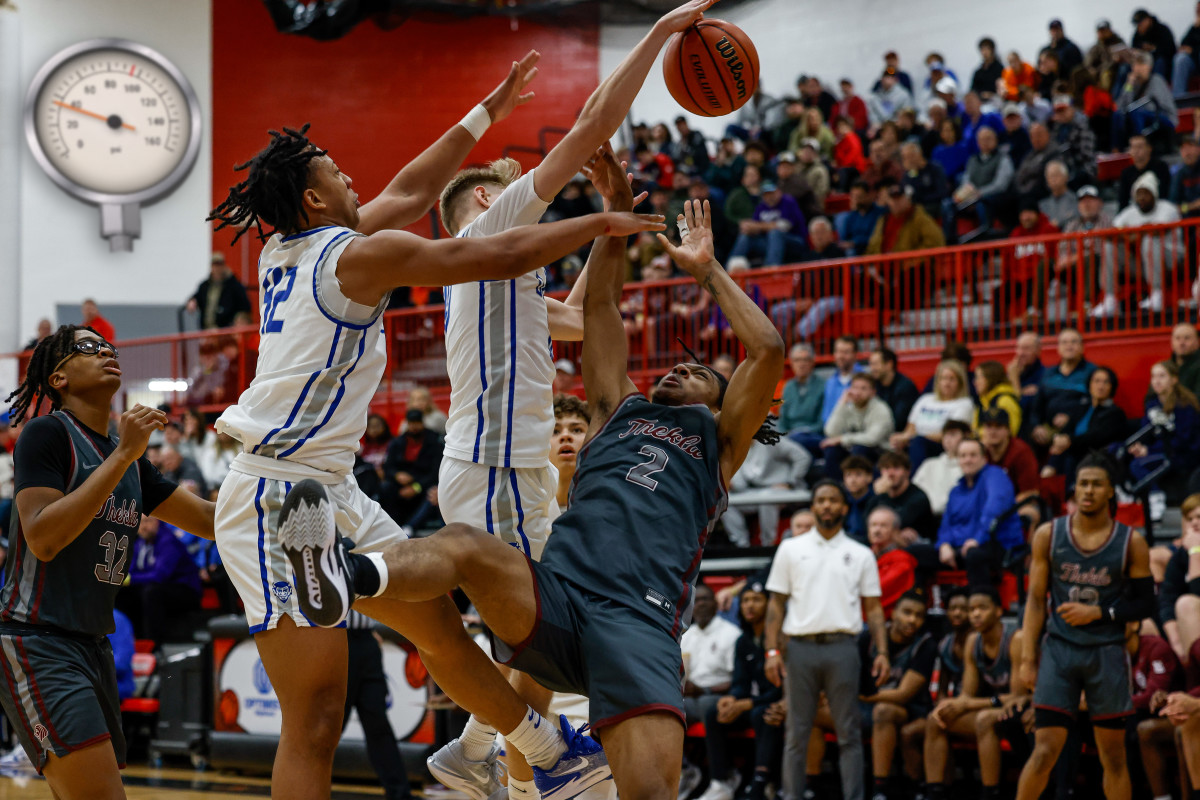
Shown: 35 psi
